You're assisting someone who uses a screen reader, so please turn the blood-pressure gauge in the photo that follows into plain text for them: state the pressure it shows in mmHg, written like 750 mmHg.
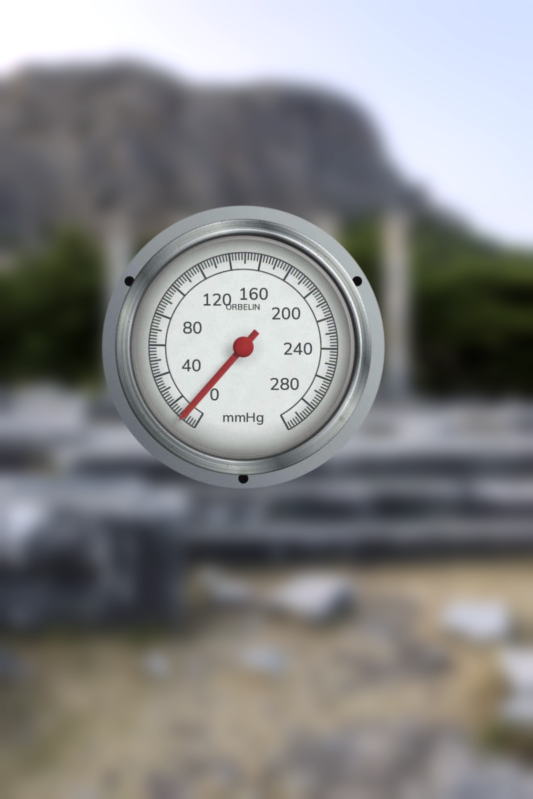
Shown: 10 mmHg
